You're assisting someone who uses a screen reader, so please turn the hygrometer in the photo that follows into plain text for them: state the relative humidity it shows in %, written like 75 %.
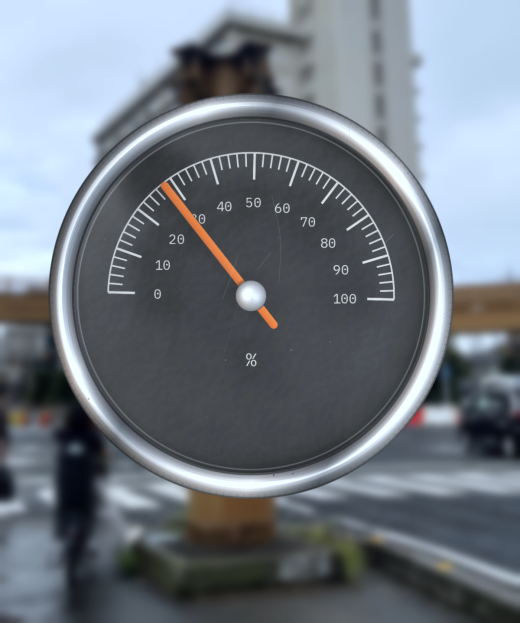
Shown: 28 %
